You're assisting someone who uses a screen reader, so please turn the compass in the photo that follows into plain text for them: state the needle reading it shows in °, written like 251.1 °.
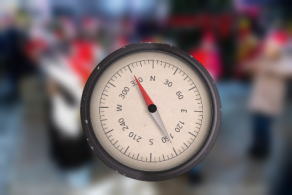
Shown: 330 °
